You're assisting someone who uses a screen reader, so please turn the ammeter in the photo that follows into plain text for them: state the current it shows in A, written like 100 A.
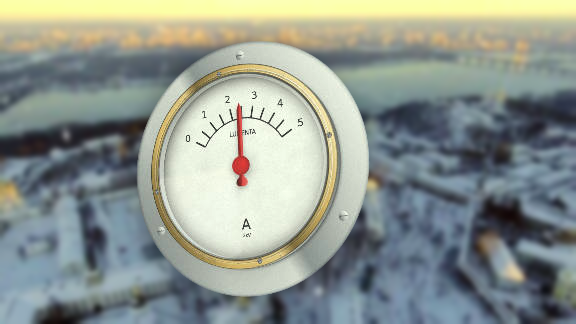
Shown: 2.5 A
